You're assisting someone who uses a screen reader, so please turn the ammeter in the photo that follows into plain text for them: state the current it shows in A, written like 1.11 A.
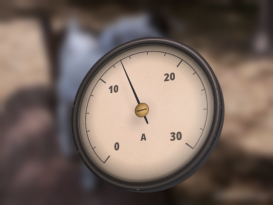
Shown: 13 A
